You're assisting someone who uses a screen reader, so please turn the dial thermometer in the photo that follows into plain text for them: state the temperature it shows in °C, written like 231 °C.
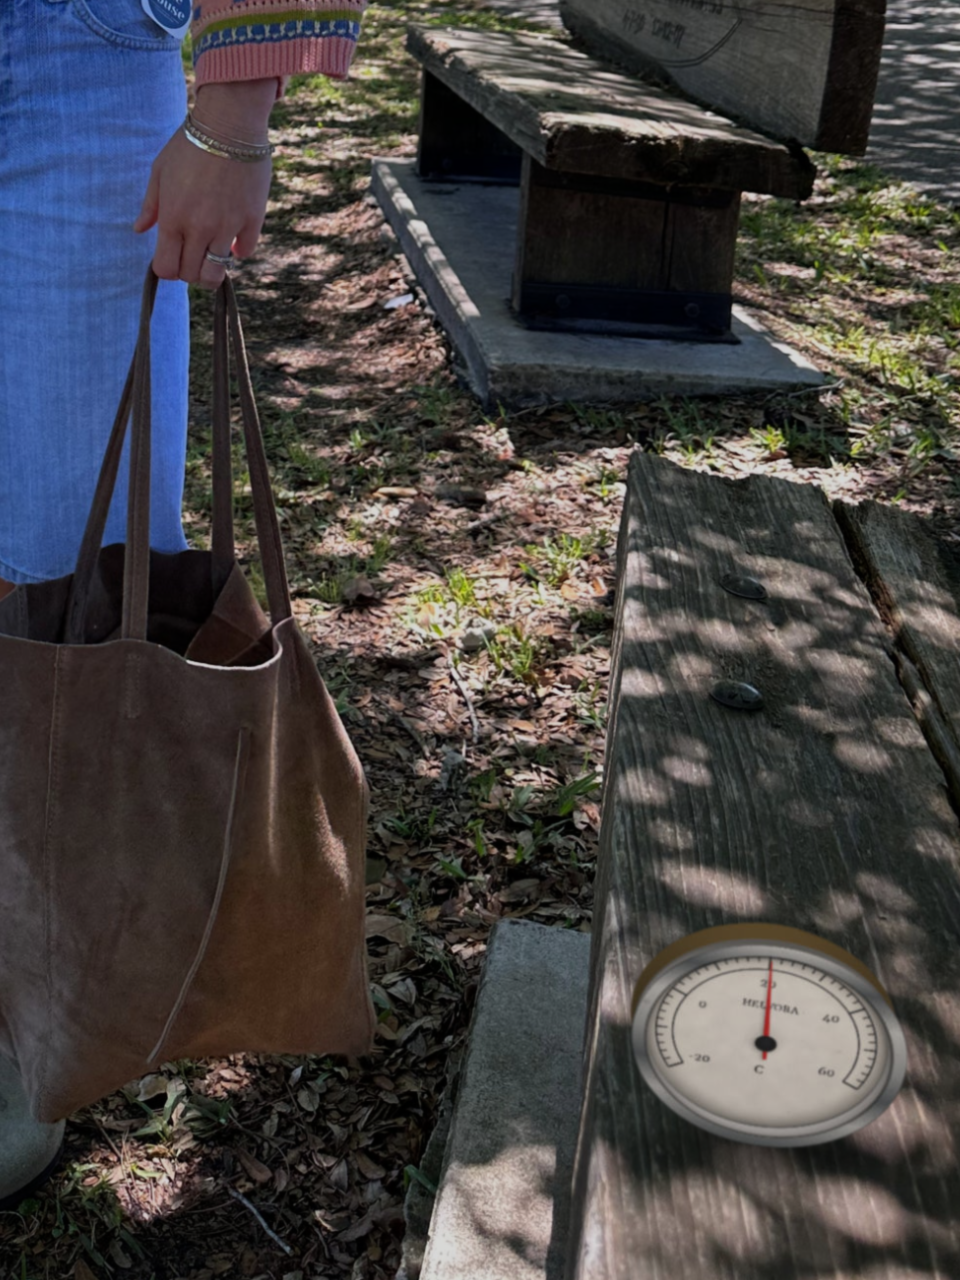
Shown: 20 °C
